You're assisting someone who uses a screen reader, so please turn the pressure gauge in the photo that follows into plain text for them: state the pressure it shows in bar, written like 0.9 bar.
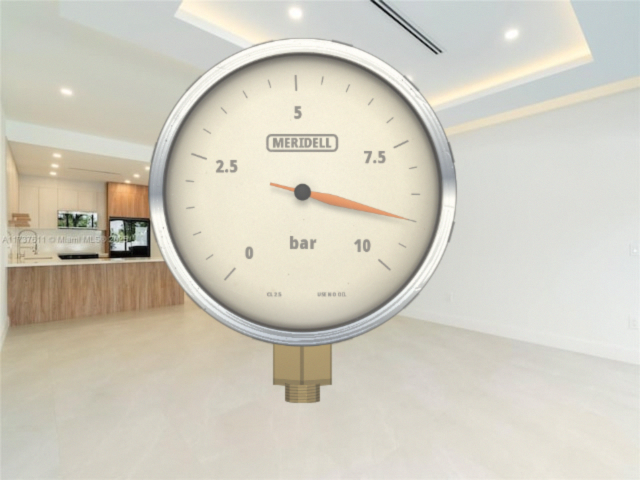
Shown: 9 bar
